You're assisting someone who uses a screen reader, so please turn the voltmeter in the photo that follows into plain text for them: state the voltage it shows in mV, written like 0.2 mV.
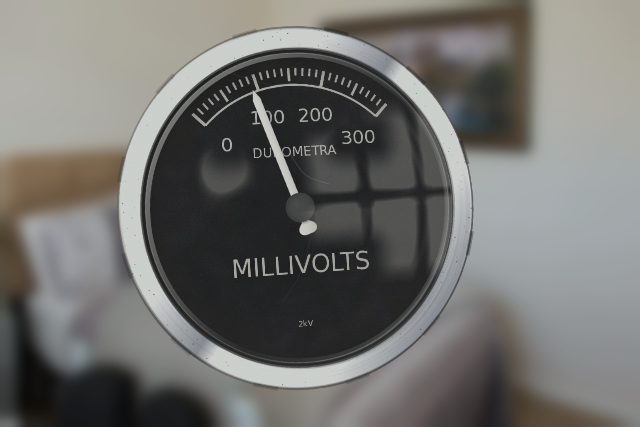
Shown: 90 mV
